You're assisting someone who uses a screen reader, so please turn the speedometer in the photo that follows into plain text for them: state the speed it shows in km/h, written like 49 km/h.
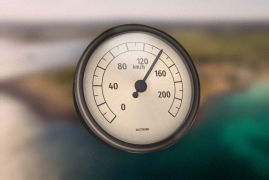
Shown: 140 km/h
